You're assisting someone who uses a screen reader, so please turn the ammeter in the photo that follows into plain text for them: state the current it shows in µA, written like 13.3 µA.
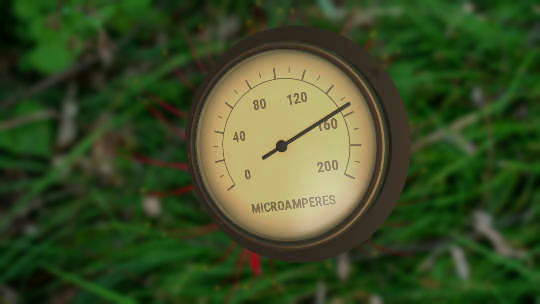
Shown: 155 µA
